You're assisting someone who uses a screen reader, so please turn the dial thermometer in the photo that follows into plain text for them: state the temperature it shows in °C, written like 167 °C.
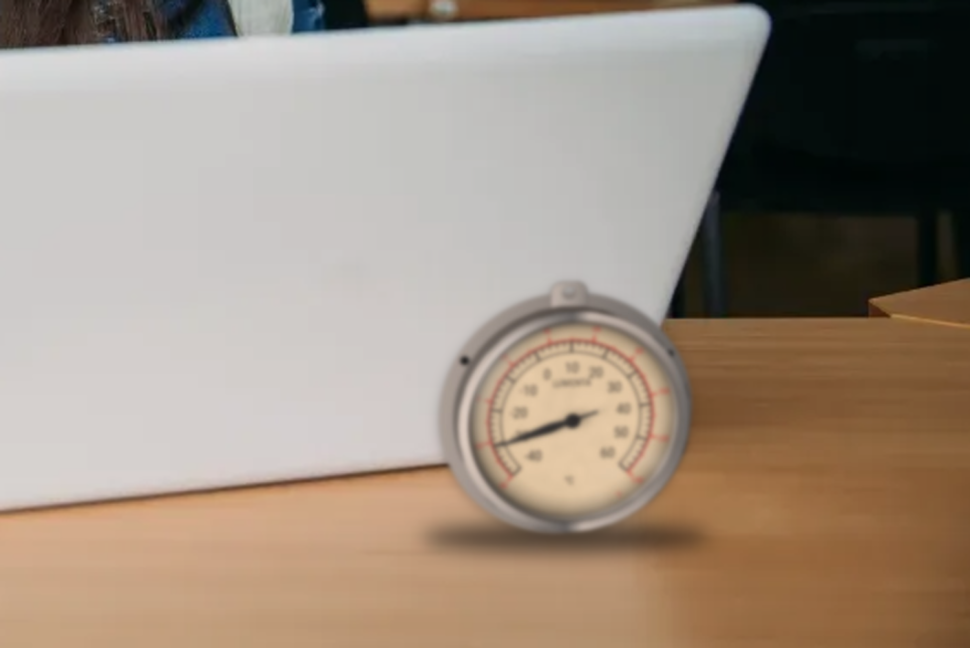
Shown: -30 °C
